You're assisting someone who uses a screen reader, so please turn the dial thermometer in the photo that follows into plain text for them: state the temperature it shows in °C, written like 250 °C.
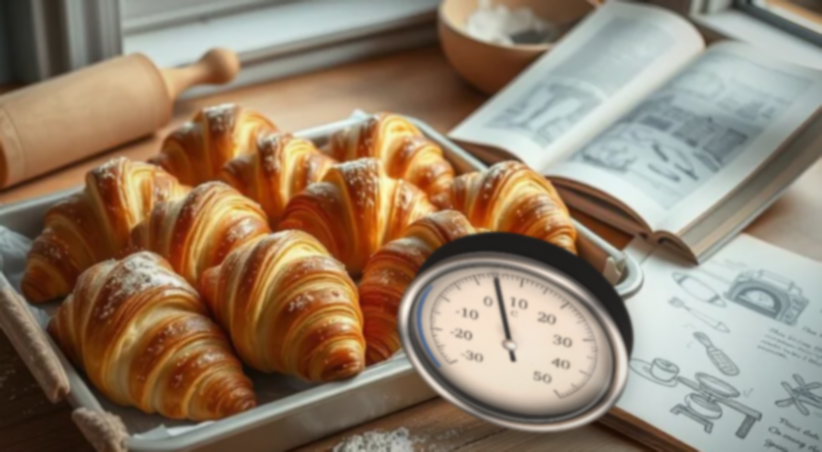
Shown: 5 °C
